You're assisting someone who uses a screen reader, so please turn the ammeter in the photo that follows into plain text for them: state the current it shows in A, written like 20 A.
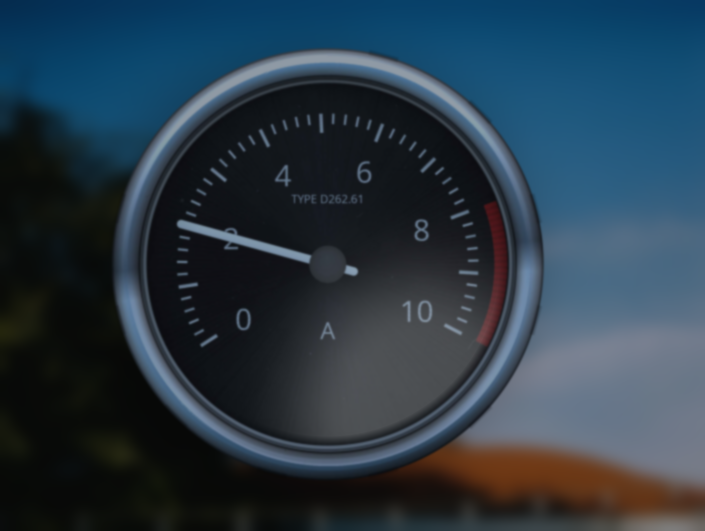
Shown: 2 A
